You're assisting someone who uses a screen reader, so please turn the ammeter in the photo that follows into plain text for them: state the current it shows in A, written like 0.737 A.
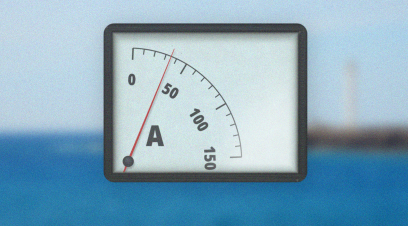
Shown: 35 A
